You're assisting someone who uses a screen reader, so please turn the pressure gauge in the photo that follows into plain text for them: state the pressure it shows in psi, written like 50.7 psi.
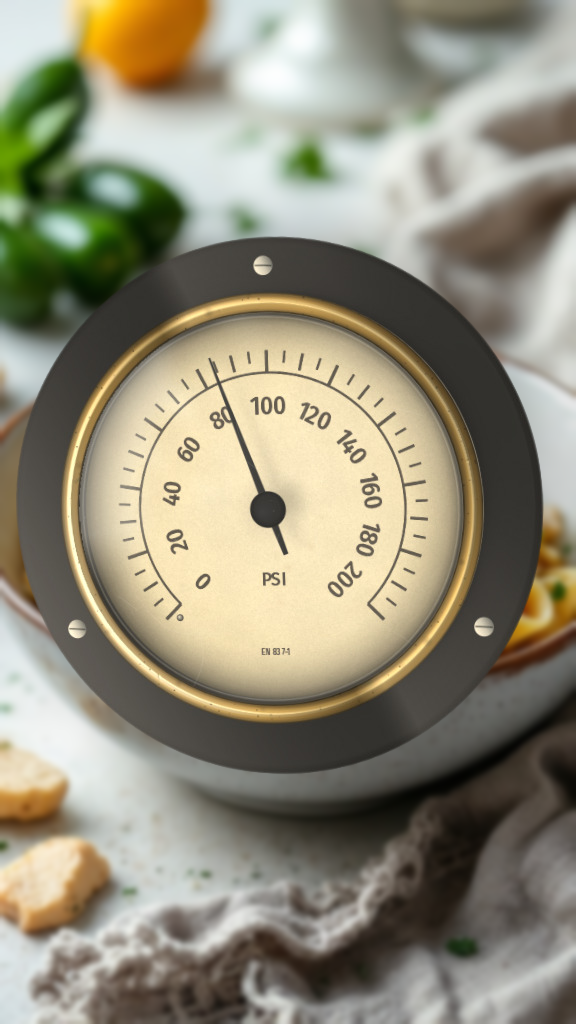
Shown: 85 psi
